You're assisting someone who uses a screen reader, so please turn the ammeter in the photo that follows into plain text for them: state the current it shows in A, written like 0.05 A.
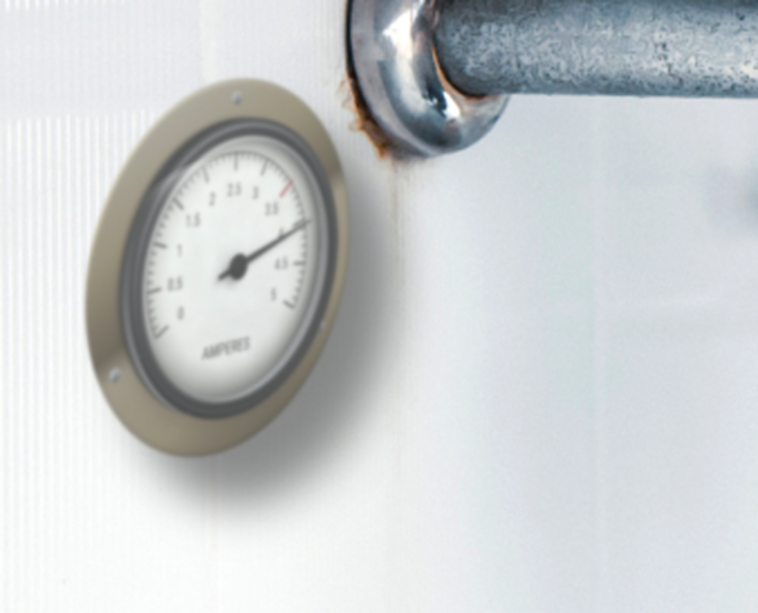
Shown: 4 A
